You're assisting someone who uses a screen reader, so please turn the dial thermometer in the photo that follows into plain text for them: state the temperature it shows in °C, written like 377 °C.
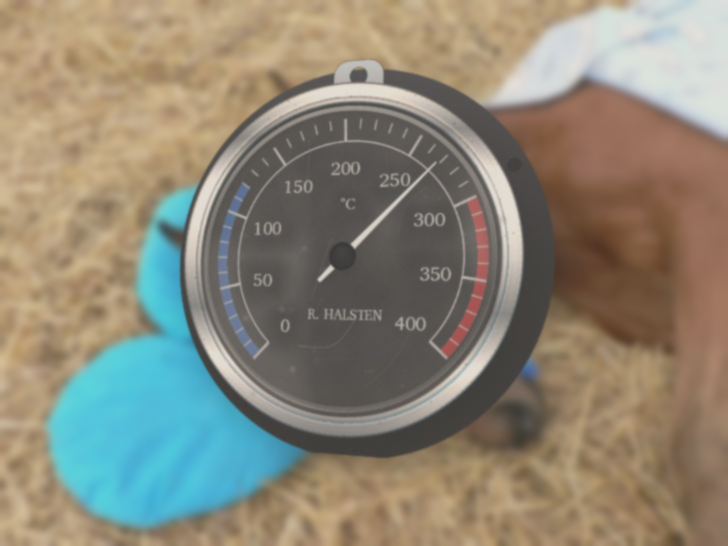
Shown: 270 °C
